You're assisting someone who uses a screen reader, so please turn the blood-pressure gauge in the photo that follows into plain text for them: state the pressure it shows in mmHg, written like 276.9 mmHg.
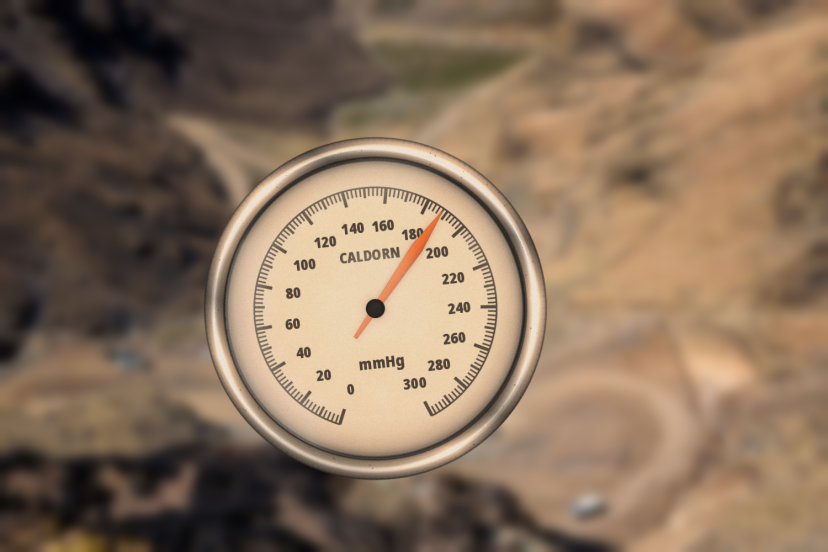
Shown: 188 mmHg
